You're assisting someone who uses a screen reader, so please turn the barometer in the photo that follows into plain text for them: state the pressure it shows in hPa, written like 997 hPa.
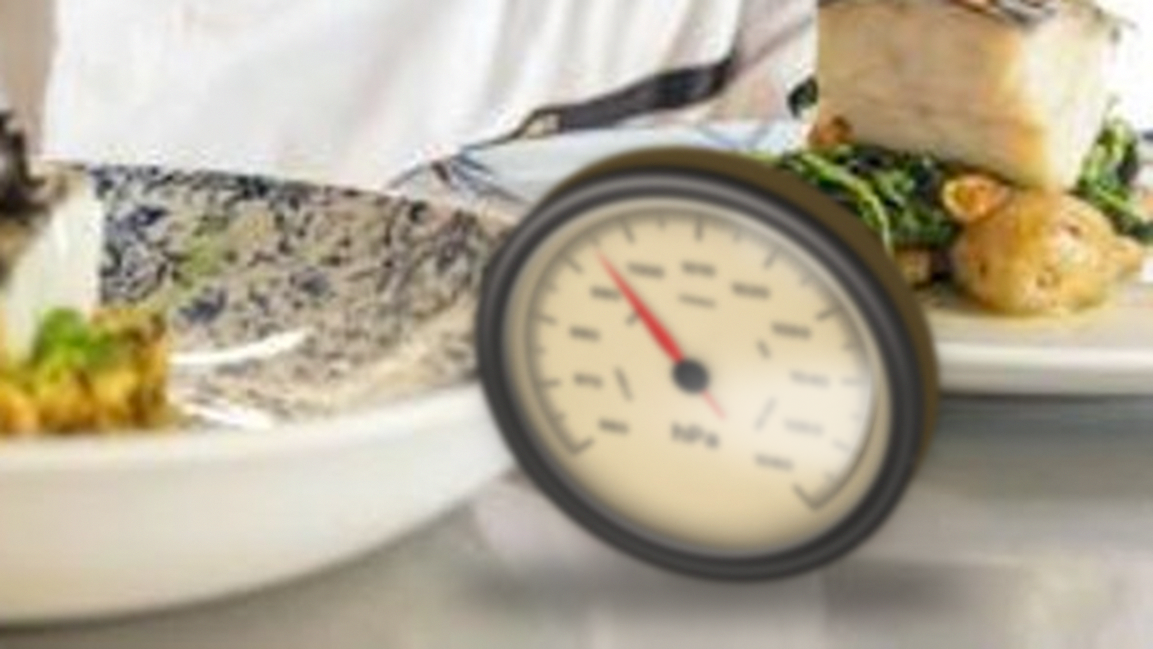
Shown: 995 hPa
